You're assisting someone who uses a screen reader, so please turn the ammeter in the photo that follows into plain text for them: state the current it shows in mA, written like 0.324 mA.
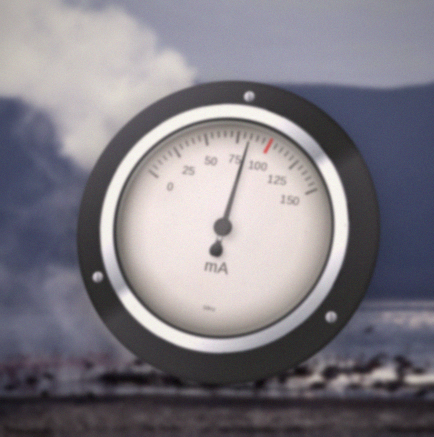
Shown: 85 mA
